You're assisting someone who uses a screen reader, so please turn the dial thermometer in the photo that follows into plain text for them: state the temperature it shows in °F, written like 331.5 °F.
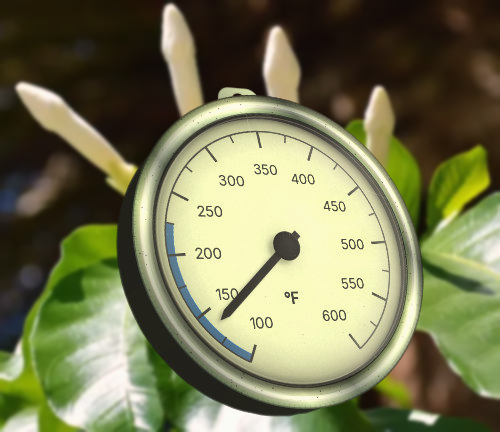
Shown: 137.5 °F
